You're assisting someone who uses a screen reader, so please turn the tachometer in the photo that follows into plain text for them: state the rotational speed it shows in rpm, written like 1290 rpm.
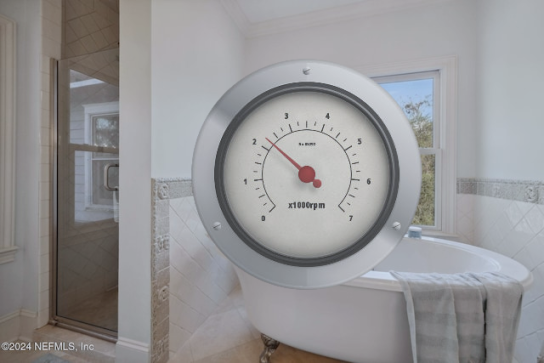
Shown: 2250 rpm
